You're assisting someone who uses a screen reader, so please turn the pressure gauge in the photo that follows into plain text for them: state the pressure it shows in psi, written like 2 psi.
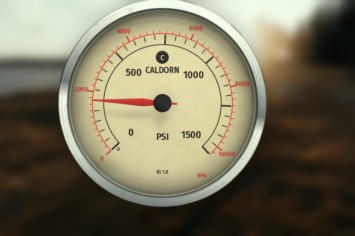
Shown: 250 psi
